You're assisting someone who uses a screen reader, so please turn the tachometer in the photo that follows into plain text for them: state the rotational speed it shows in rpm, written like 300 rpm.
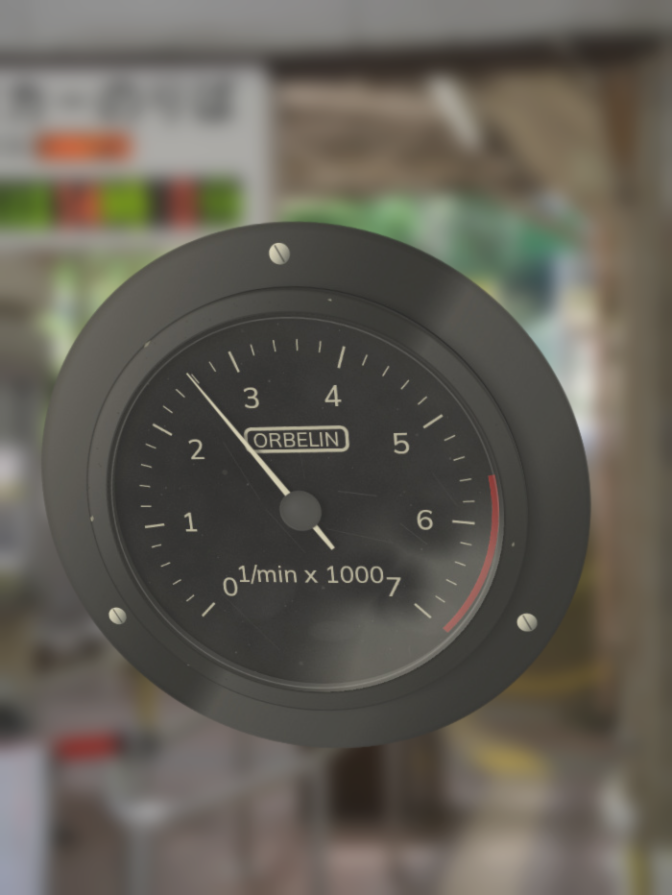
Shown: 2600 rpm
